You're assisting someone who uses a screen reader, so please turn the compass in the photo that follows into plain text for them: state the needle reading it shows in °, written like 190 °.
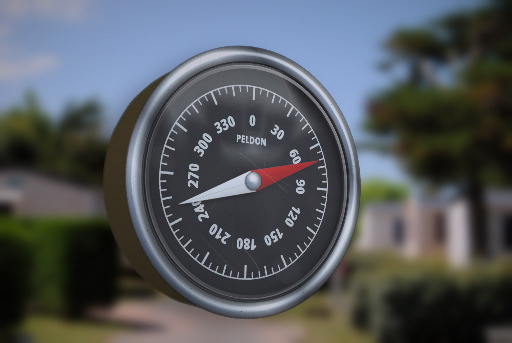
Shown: 70 °
